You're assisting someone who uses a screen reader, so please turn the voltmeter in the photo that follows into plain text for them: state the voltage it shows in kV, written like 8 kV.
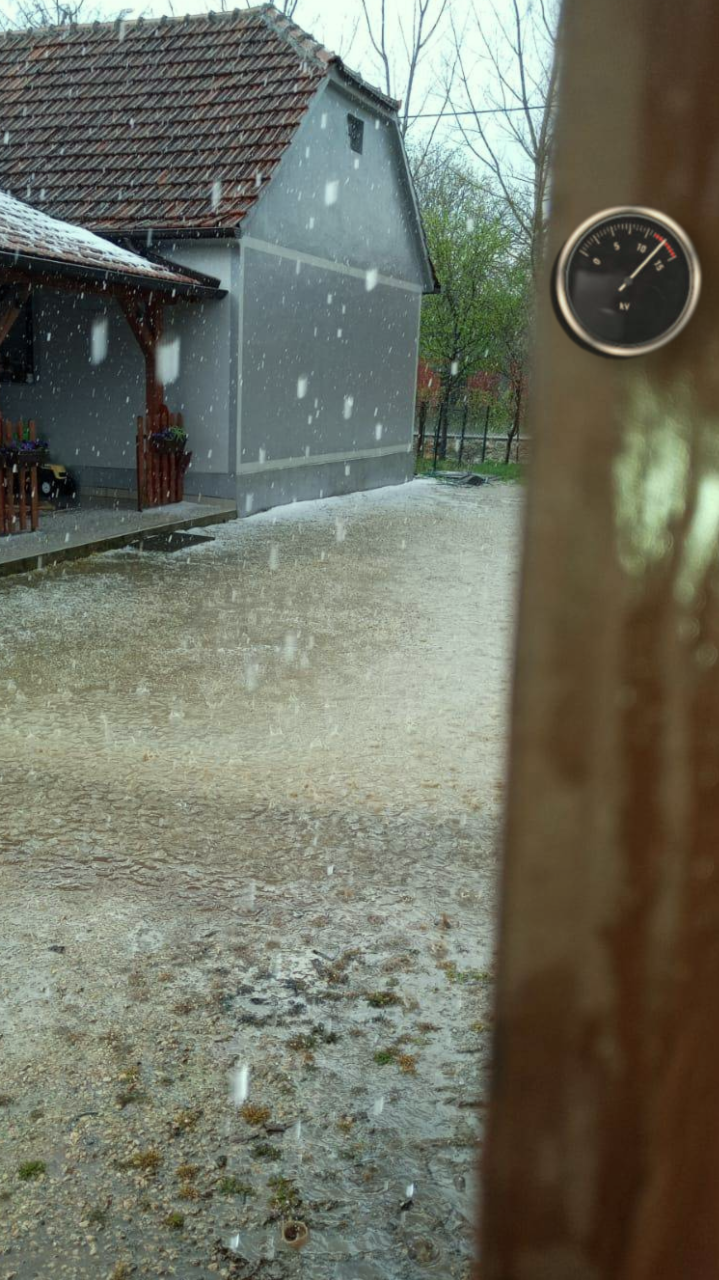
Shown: 12.5 kV
